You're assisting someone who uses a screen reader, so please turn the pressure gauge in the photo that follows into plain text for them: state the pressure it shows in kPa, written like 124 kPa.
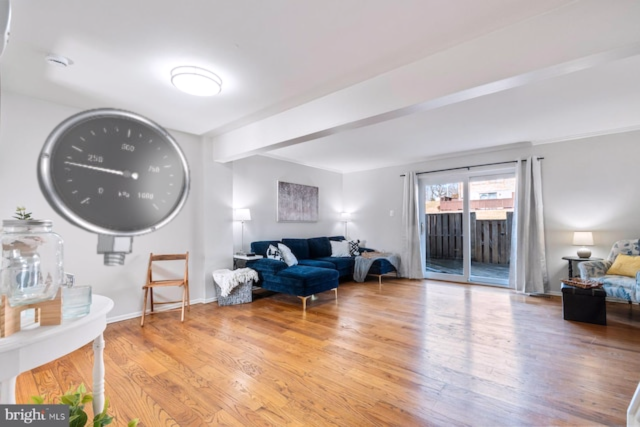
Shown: 175 kPa
